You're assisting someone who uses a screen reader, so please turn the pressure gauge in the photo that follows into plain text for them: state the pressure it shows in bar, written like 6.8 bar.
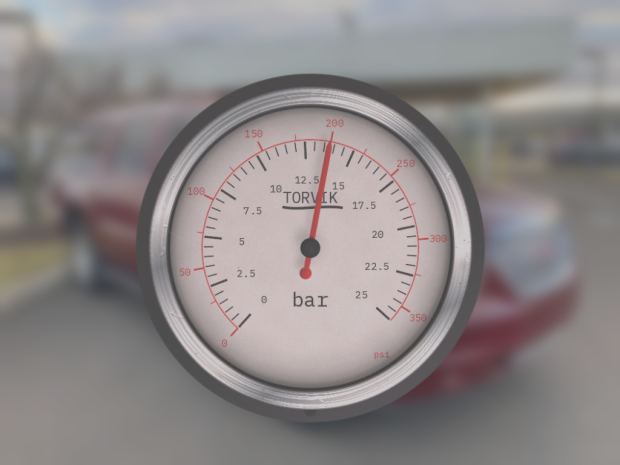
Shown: 13.75 bar
